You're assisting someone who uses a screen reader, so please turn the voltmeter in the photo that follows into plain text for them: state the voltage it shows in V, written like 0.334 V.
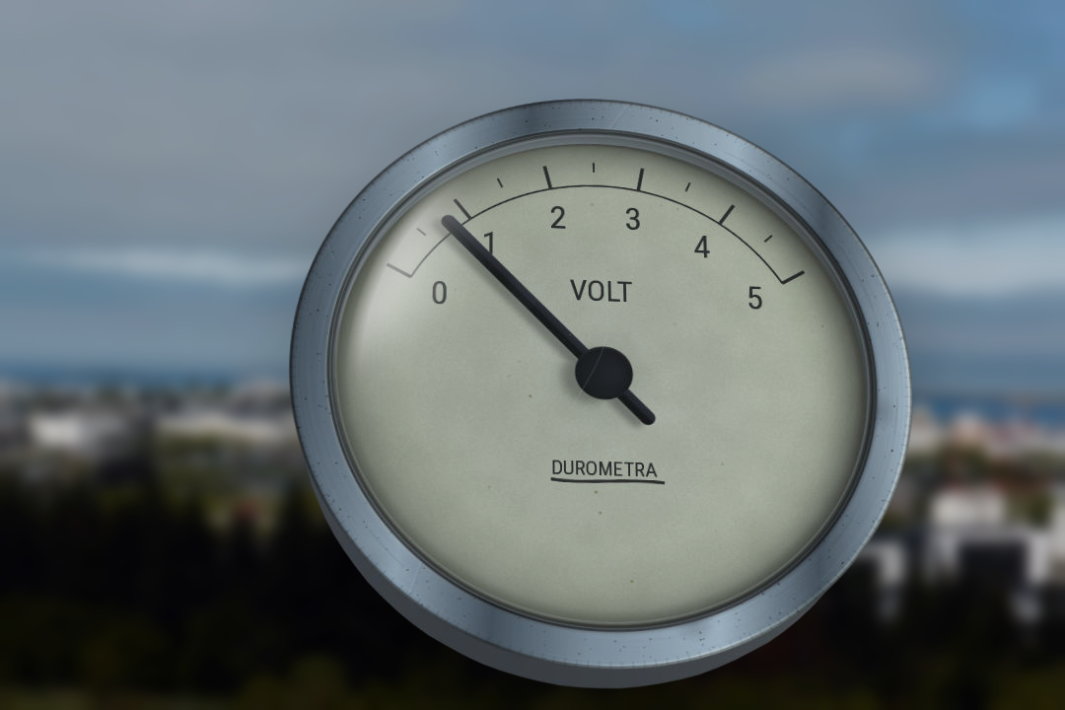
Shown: 0.75 V
